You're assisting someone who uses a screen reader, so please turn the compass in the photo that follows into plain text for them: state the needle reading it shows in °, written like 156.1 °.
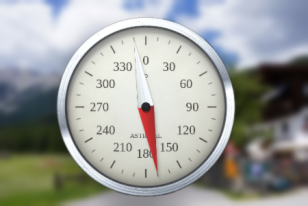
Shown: 170 °
